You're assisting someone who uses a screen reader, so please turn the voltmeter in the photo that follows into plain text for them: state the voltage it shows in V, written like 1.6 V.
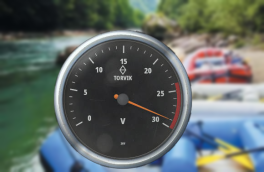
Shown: 29 V
